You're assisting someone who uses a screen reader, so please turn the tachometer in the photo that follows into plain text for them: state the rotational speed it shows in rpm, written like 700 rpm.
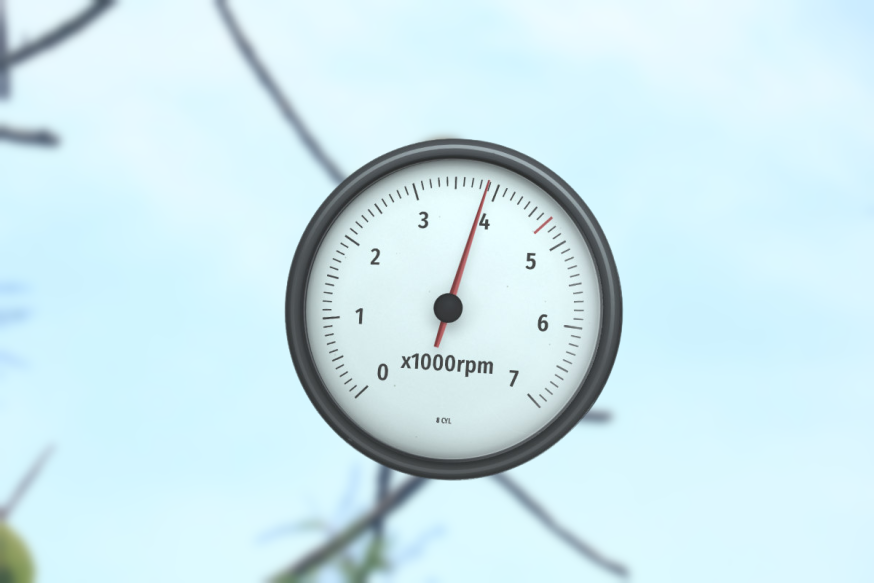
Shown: 3900 rpm
